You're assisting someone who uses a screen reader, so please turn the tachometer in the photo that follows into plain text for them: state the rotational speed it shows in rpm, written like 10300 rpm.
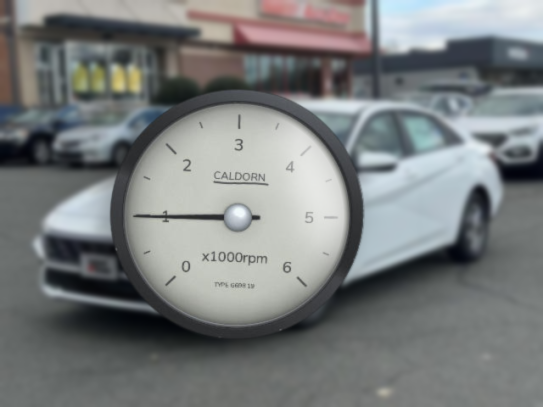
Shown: 1000 rpm
